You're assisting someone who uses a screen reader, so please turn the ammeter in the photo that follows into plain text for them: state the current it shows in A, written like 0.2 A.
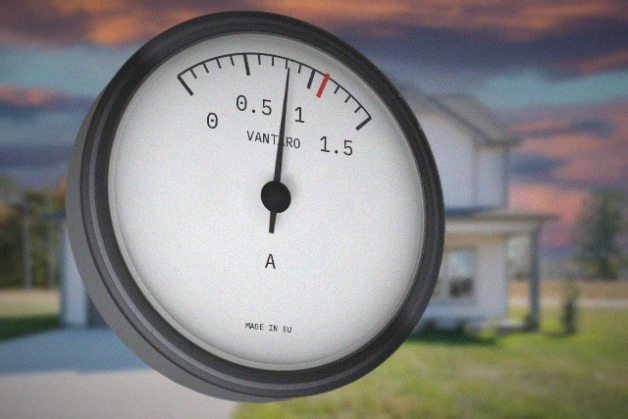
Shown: 0.8 A
